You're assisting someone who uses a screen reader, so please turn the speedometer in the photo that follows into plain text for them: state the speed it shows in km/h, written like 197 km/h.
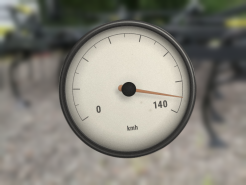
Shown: 130 km/h
